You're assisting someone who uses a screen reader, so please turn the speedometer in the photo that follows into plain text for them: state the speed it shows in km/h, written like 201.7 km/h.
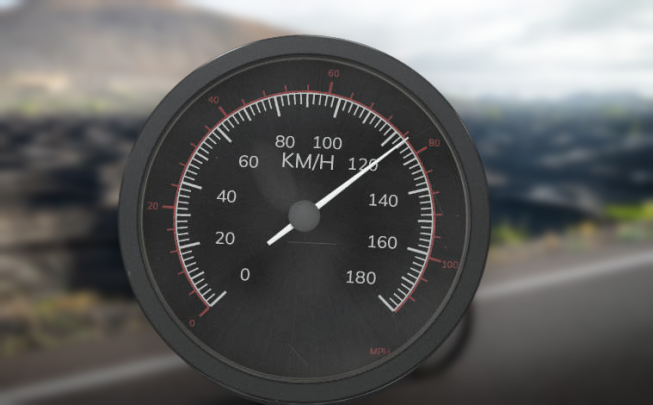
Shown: 124 km/h
